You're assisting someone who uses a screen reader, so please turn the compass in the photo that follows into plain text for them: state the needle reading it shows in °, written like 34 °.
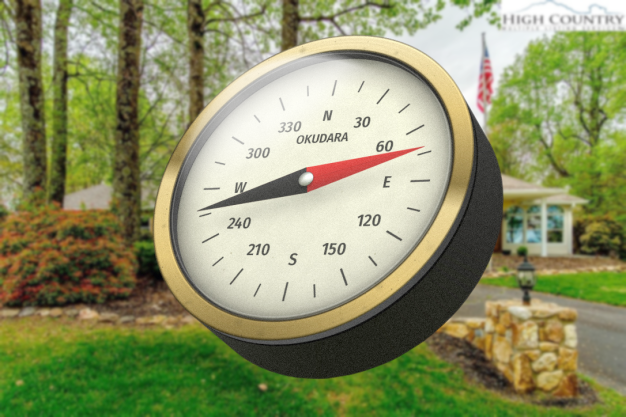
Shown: 75 °
